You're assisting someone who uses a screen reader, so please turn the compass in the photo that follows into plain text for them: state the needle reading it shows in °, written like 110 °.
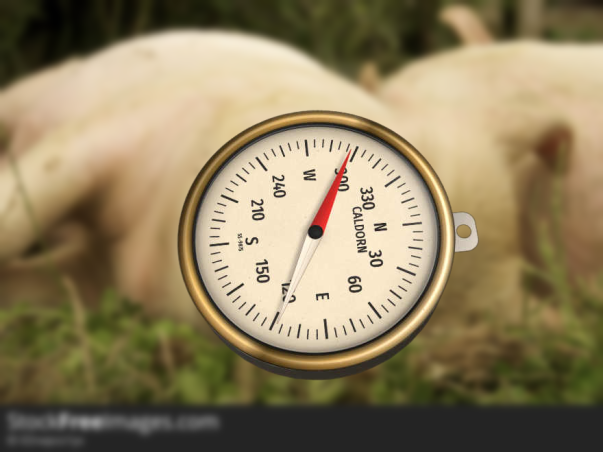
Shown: 297.5 °
